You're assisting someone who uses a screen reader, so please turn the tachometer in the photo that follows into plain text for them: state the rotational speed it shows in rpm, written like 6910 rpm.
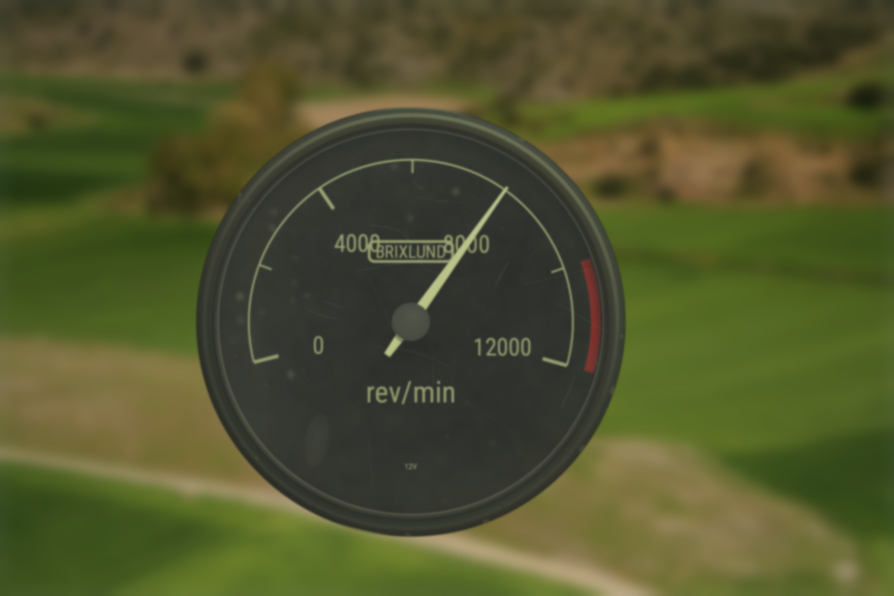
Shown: 8000 rpm
